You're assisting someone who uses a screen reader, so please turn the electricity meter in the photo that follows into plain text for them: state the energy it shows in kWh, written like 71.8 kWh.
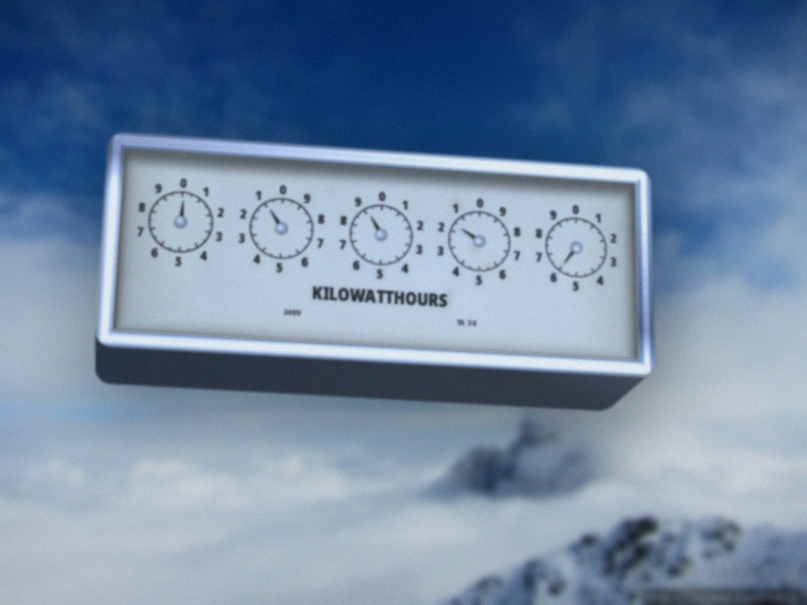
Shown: 916 kWh
